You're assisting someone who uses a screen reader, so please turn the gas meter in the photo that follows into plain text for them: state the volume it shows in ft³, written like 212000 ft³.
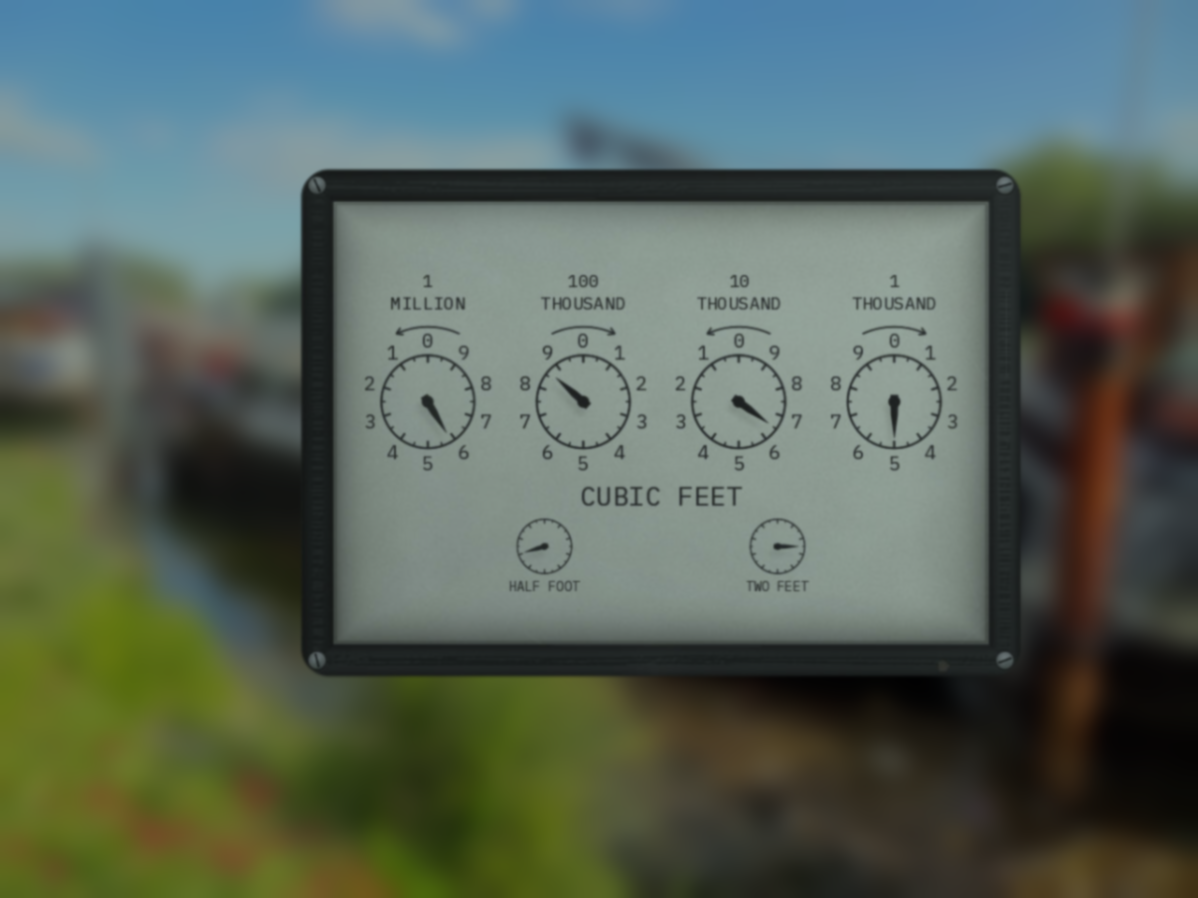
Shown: 586500 ft³
